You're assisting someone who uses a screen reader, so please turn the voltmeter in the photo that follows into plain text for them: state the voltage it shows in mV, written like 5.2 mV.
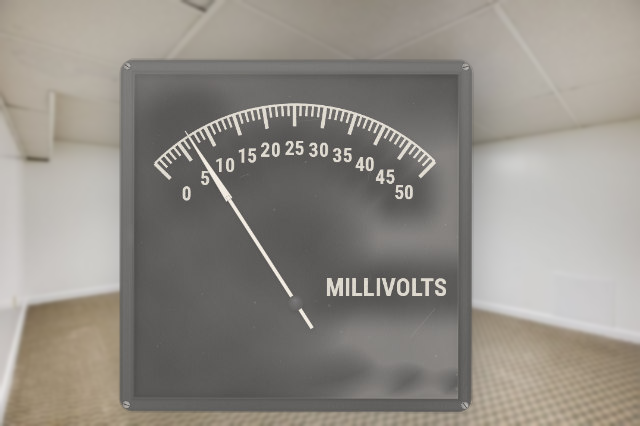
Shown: 7 mV
